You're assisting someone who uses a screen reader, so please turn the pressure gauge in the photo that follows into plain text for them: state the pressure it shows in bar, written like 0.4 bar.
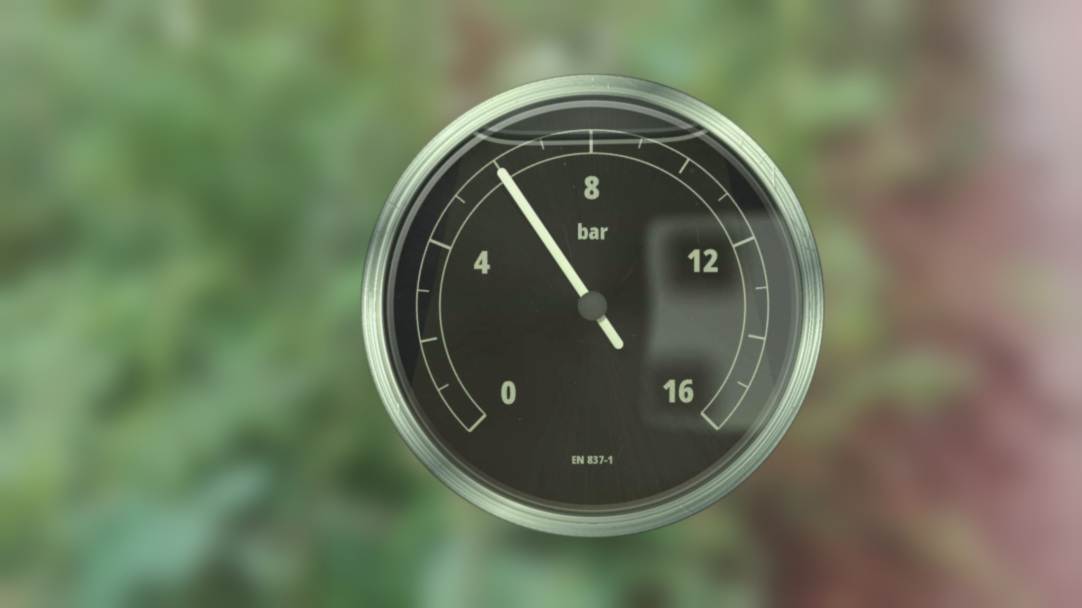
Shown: 6 bar
